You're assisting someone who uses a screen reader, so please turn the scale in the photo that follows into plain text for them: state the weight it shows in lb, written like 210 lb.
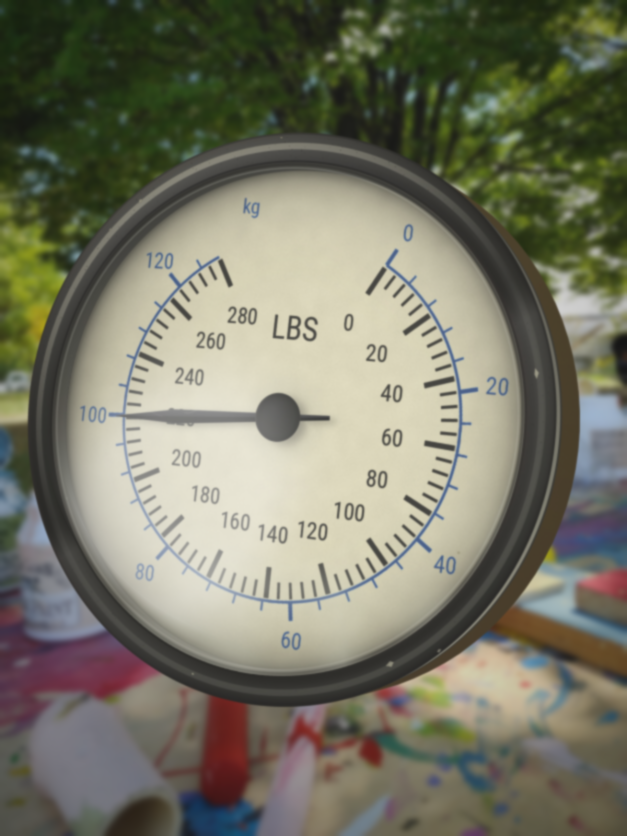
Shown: 220 lb
